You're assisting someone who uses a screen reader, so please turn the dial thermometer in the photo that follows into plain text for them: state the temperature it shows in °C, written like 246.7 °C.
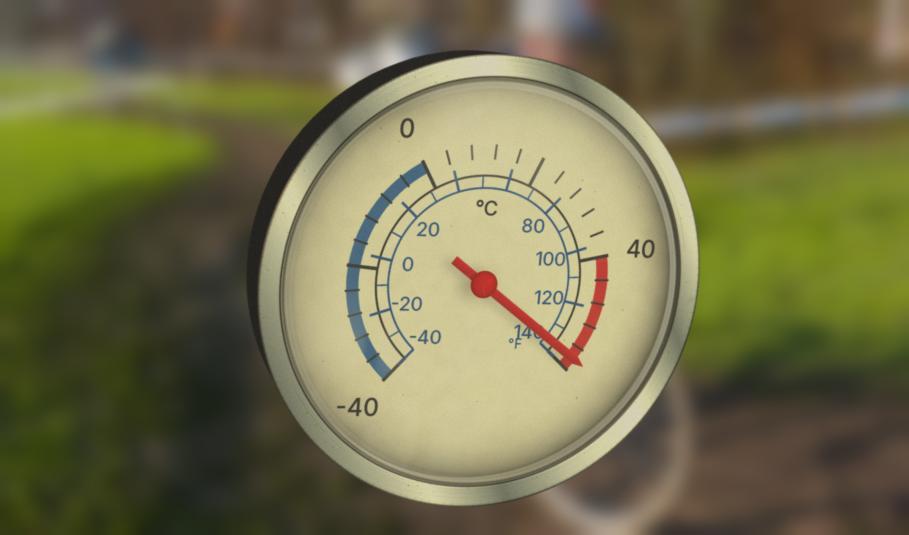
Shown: 58 °C
